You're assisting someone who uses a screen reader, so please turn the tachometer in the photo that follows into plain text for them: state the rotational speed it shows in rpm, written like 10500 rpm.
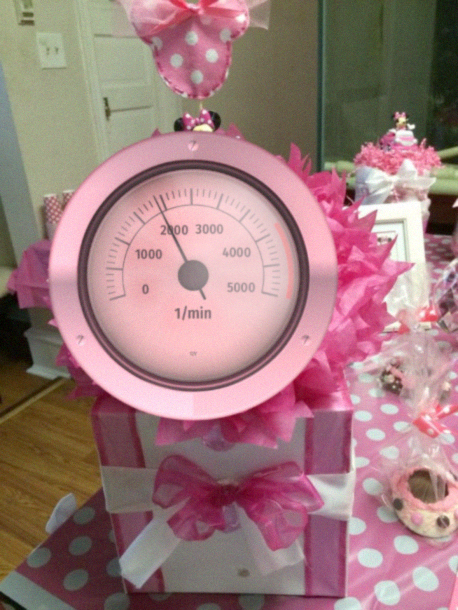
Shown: 1900 rpm
